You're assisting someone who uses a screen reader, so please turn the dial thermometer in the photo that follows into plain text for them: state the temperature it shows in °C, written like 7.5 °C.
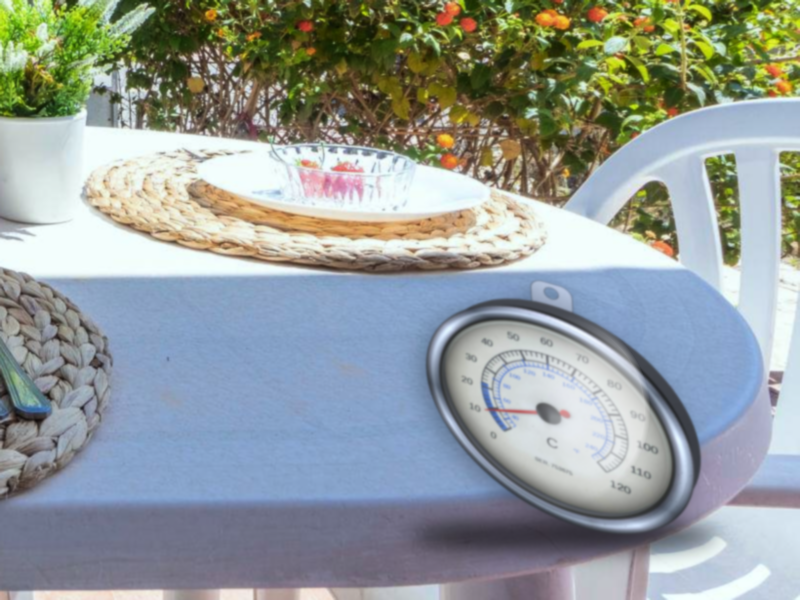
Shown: 10 °C
